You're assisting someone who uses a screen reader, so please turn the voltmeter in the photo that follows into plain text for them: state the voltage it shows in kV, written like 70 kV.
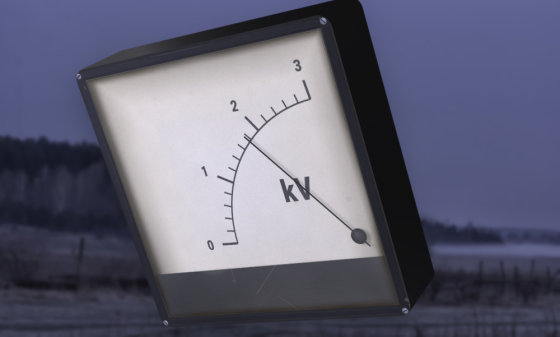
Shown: 1.8 kV
